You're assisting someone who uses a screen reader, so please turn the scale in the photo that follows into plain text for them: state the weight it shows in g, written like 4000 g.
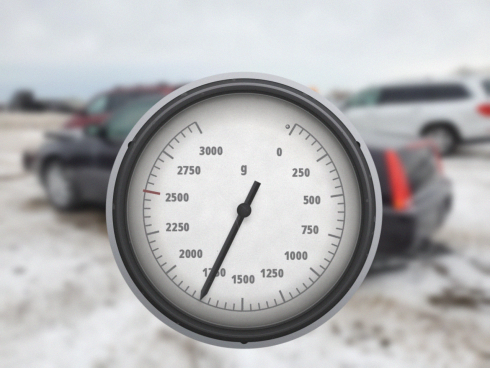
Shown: 1750 g
